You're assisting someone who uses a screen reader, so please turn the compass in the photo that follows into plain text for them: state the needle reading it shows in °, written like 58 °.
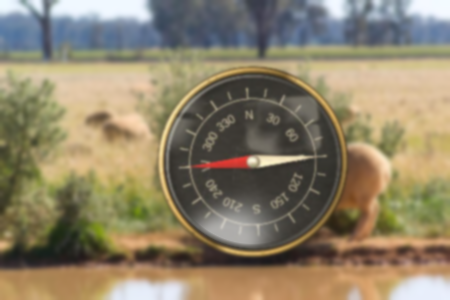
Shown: 270 °
